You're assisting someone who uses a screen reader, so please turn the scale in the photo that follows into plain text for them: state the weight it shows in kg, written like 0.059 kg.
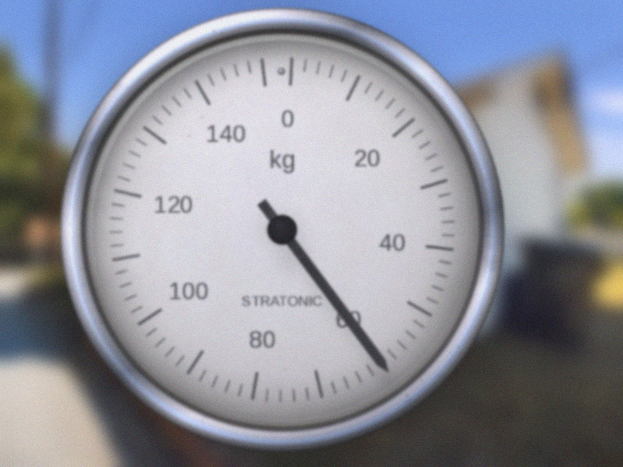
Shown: 60 kg
